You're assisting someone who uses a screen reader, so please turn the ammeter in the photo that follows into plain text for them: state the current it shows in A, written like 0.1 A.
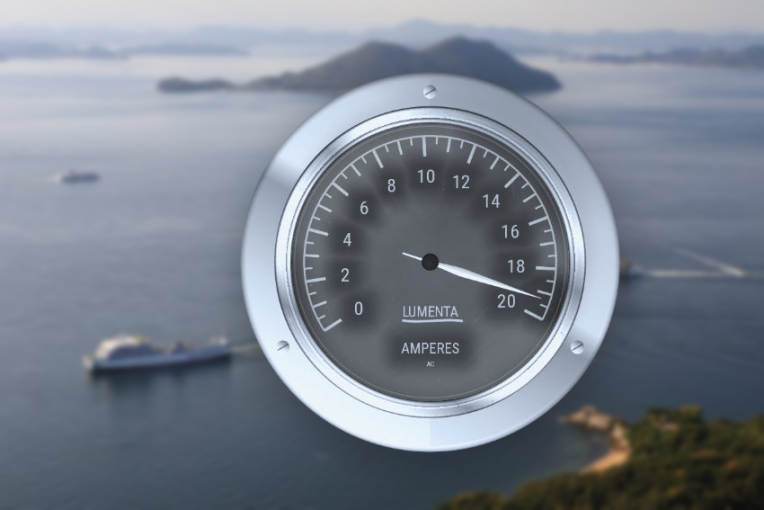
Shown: 19.25 A
